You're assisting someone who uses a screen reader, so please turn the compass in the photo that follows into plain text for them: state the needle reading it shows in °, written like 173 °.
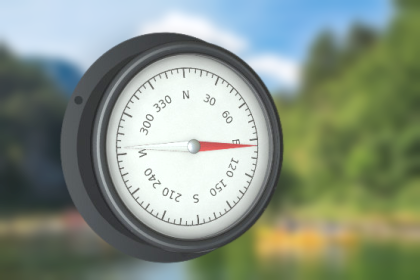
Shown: 95 °
